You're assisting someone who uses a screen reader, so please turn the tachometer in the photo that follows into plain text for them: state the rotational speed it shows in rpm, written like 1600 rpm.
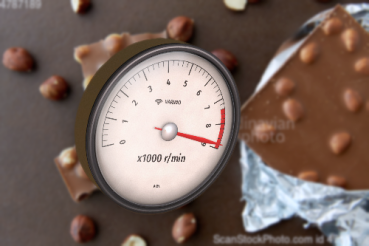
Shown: 8800 rpm
